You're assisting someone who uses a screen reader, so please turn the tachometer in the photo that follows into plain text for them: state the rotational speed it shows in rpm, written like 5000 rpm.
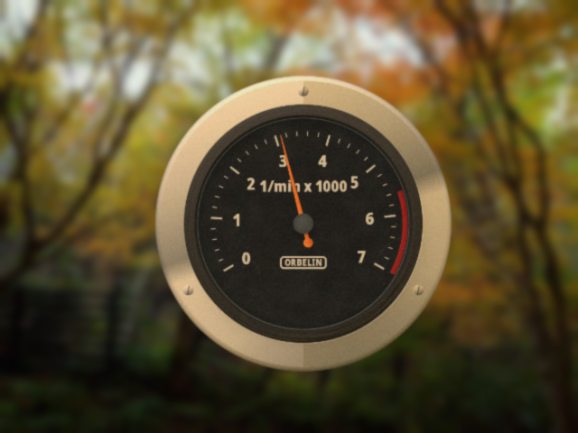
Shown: 3100 rpm
